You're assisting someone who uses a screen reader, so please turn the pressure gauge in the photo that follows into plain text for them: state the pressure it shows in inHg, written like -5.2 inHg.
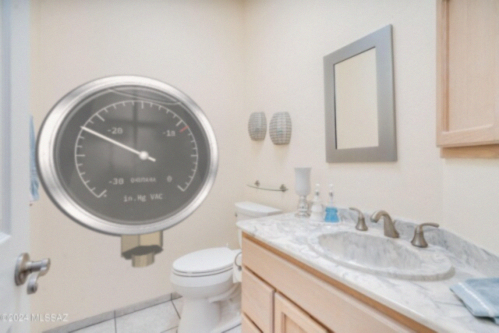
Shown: -22 inHg
